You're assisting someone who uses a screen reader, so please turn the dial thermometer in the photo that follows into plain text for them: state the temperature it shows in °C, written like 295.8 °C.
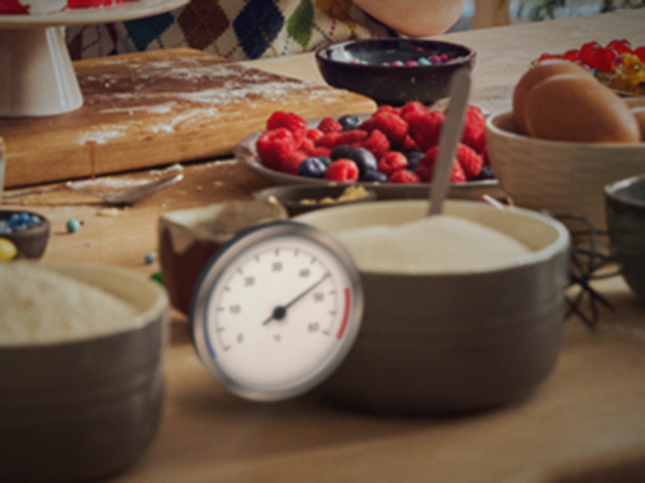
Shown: 45 °C
